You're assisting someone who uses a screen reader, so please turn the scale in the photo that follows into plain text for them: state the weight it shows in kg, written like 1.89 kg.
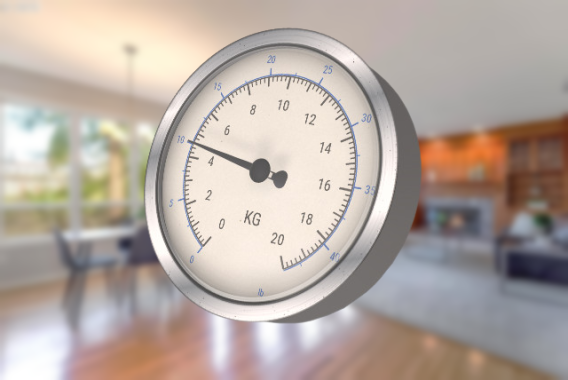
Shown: 4.6 kg
